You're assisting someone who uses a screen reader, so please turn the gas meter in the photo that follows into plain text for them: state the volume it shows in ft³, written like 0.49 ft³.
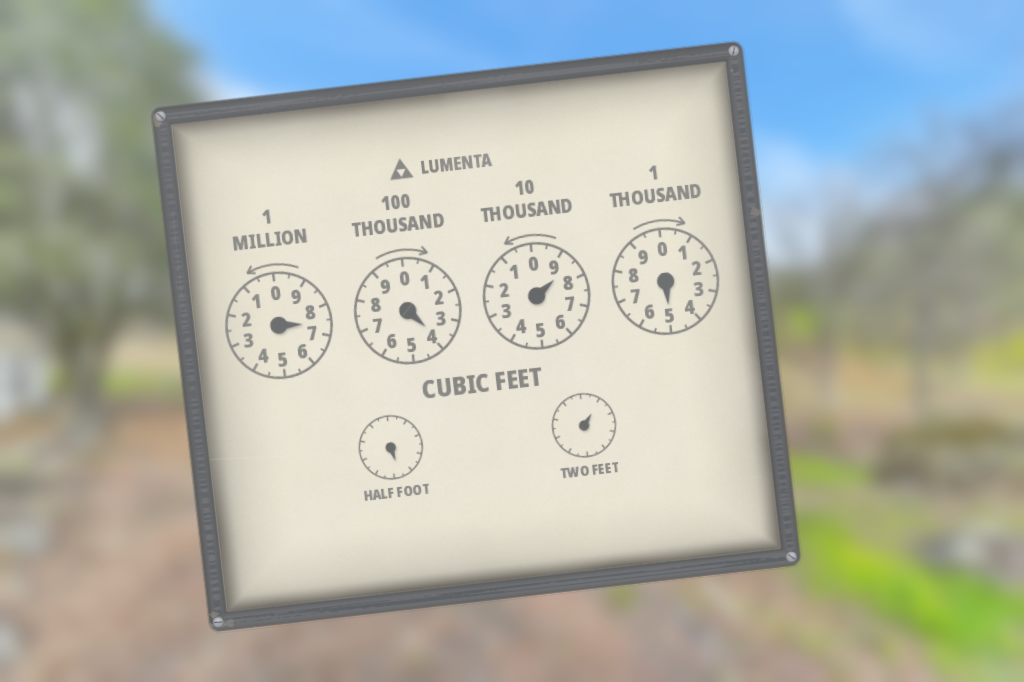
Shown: 738500 ft³
